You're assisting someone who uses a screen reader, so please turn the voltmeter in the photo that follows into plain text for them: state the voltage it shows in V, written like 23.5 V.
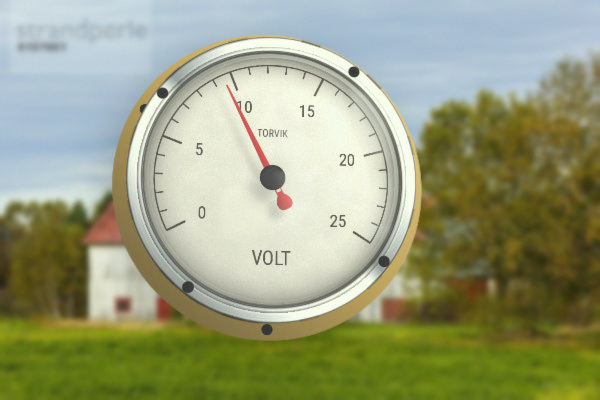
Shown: 9.5 V
